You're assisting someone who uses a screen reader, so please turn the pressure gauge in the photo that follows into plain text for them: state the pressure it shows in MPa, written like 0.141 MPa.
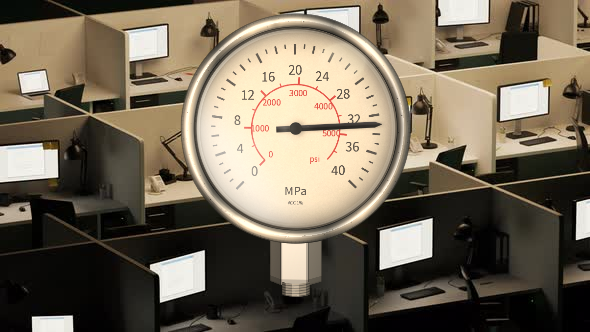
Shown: 33 MPa
